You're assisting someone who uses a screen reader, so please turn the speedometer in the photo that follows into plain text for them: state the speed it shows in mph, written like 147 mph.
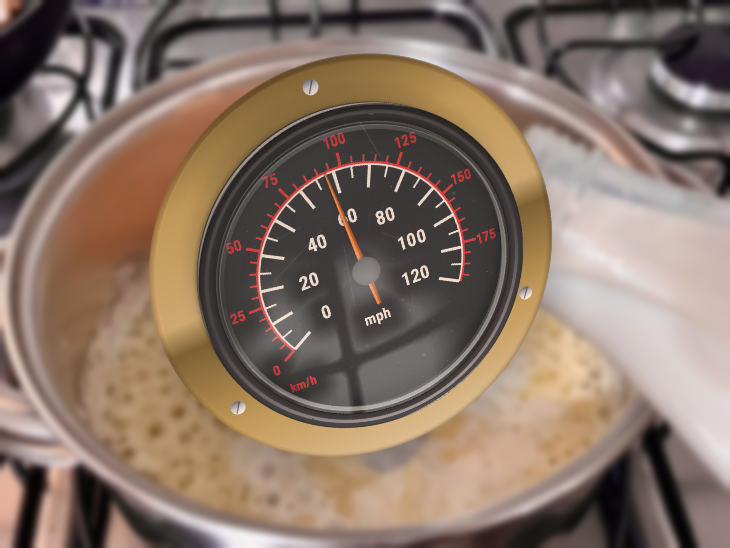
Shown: 57.5 mph
